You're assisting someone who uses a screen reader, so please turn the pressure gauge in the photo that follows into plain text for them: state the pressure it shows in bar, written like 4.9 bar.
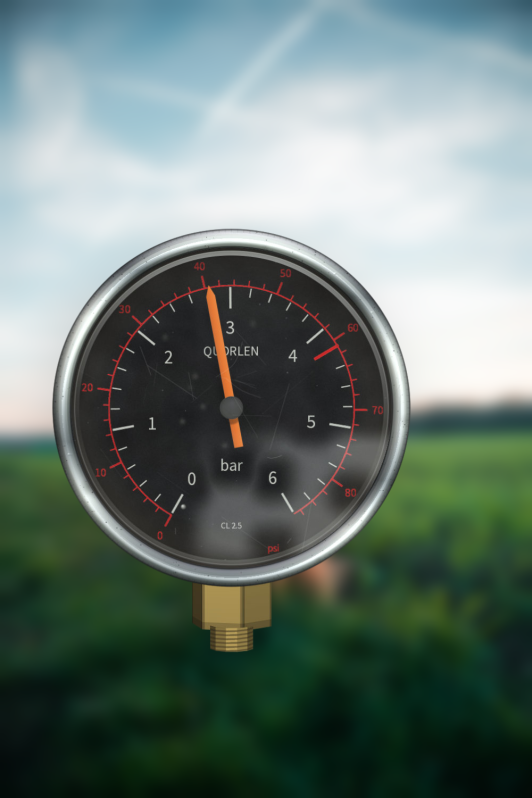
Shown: 2.8 bar
